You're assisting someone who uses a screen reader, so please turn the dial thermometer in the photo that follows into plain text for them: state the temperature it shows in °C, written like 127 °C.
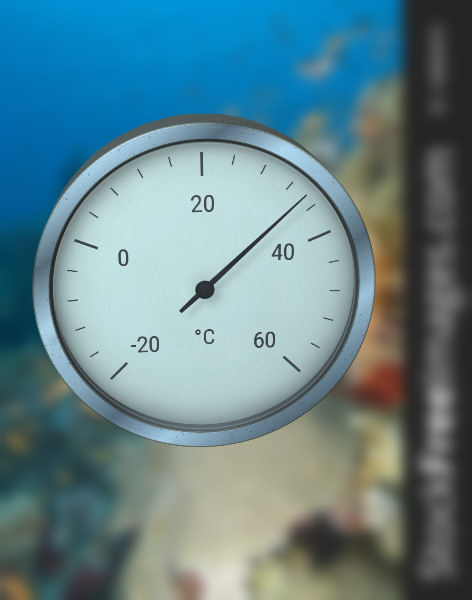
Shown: 34 °C
